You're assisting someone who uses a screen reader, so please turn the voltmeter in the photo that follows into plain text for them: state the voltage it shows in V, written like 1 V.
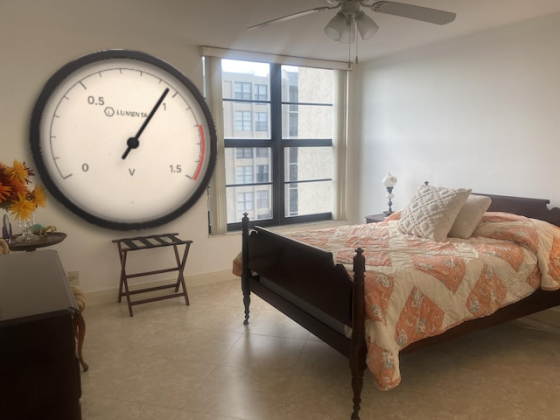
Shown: 0.95 V
